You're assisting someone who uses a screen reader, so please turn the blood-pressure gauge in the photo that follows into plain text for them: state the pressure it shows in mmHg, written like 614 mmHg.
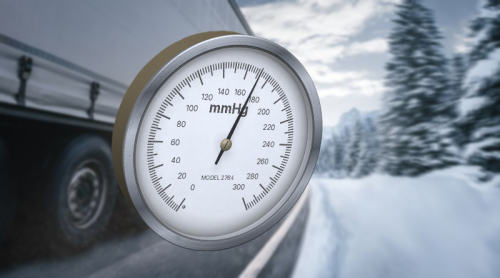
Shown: 170 mmHg
